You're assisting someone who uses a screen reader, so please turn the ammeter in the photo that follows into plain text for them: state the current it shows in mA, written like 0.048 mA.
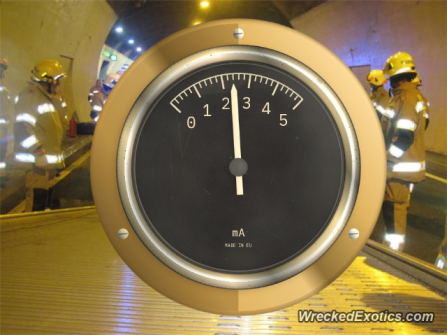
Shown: 2.4 mA
